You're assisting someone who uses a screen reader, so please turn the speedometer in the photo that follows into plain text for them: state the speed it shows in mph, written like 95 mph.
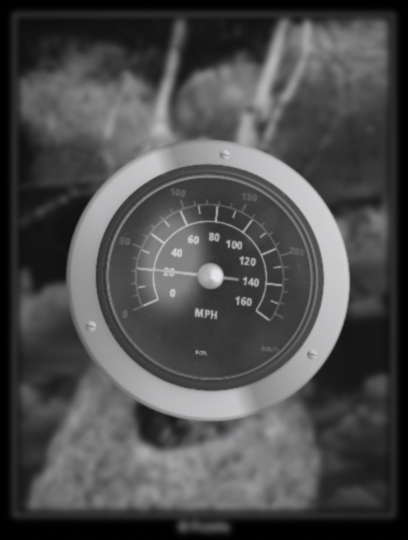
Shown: 20 mph
